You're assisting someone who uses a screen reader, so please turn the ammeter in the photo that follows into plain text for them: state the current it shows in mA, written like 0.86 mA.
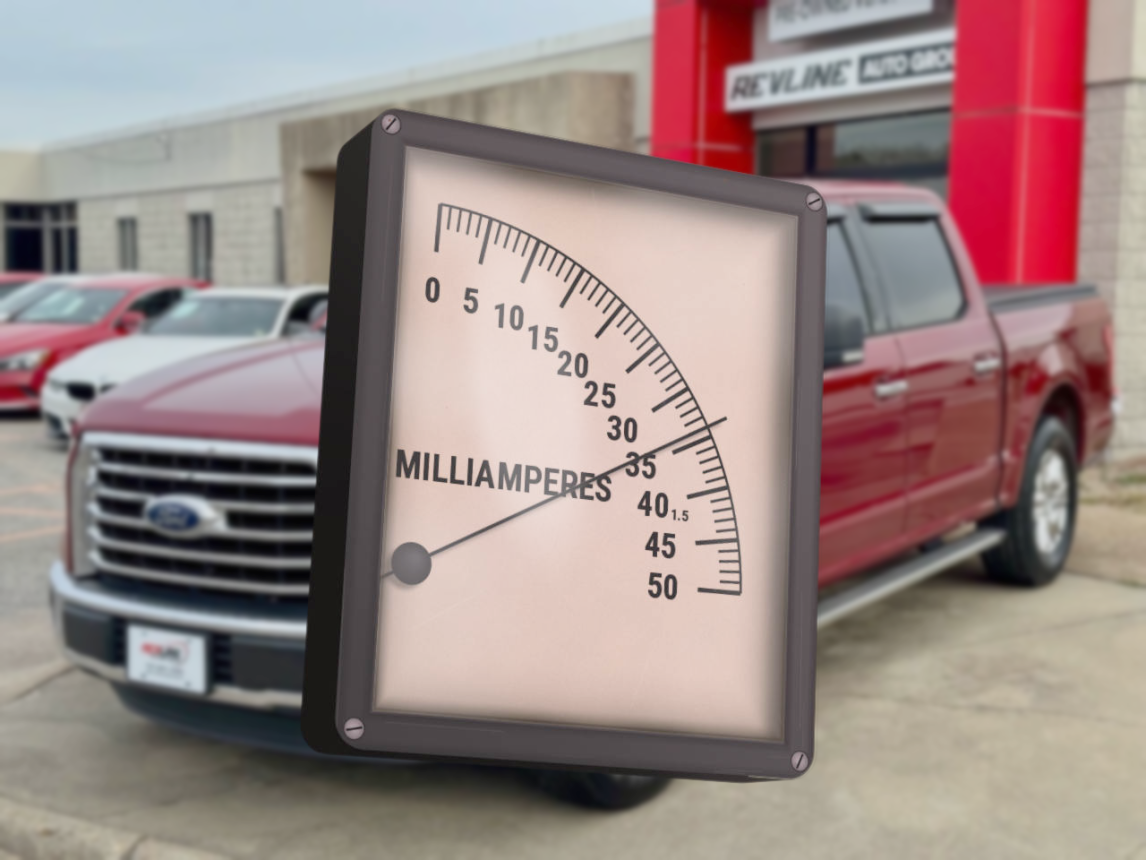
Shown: 34 mA
